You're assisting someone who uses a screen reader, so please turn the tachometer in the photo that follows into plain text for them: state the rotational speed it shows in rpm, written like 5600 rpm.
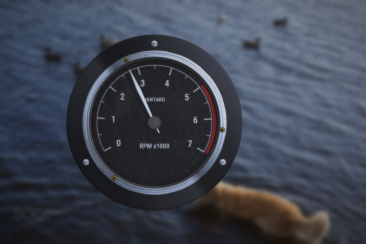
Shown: 2750 rpm
